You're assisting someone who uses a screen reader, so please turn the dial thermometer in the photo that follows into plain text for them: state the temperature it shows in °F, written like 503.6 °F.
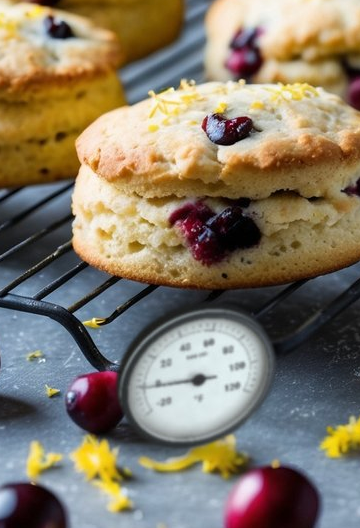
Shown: 0 °F
